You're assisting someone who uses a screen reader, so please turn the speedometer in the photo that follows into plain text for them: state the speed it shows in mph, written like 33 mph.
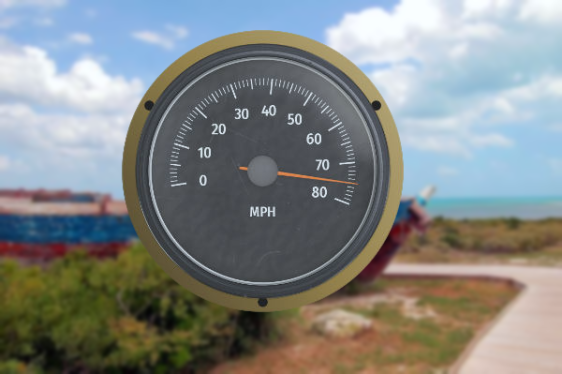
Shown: 75 mph
